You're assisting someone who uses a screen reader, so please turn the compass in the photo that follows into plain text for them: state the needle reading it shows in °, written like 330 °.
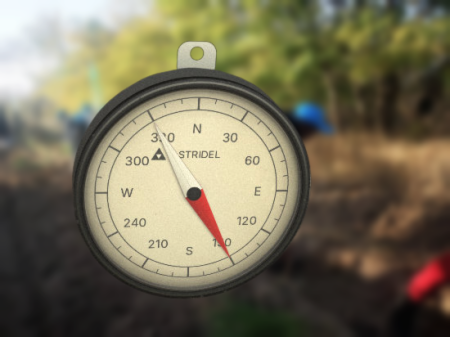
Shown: 150 °
